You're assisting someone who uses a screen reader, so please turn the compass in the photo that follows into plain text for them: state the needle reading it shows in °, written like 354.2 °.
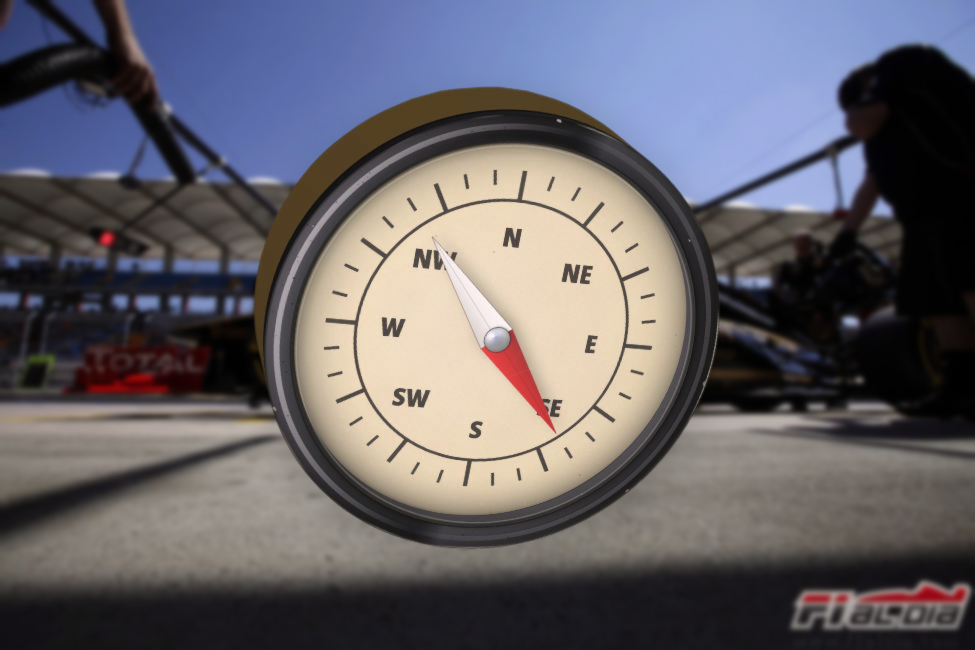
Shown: 140 °
